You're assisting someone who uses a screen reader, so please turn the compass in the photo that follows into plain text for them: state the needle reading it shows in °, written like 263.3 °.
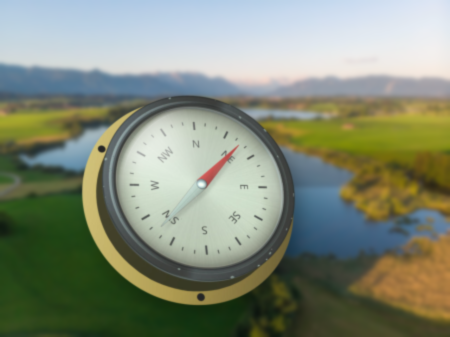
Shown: 45 °
